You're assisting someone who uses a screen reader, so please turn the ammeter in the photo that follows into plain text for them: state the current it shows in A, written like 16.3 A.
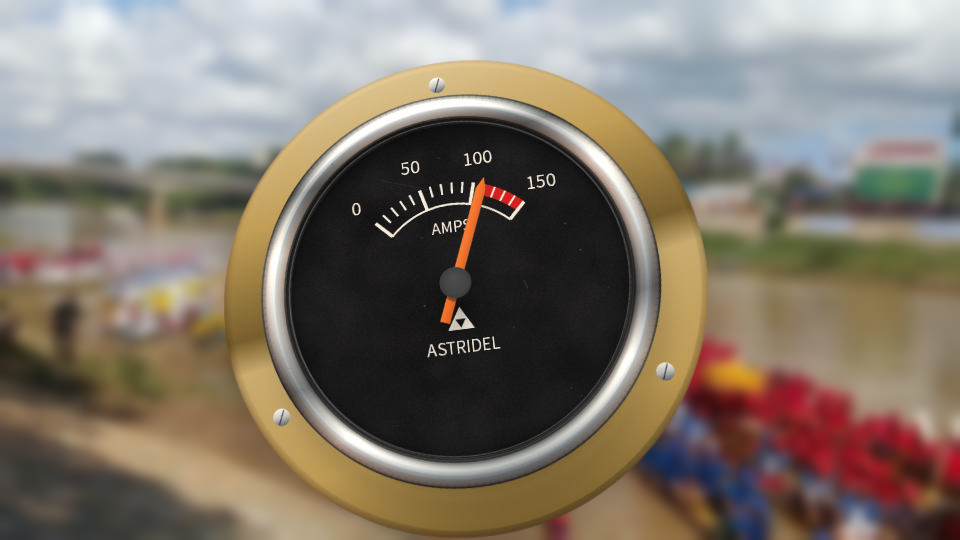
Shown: 110 A
